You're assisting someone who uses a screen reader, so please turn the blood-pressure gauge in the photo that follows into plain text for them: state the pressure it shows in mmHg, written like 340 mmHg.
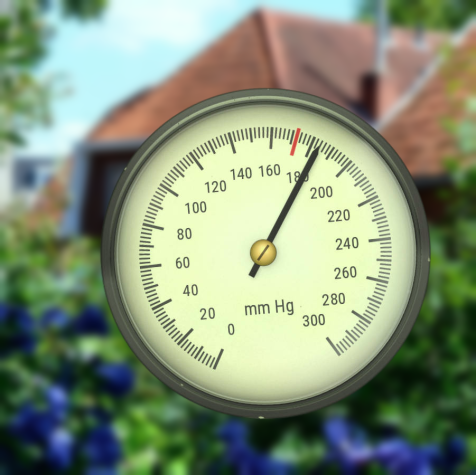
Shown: 184 mmHg
